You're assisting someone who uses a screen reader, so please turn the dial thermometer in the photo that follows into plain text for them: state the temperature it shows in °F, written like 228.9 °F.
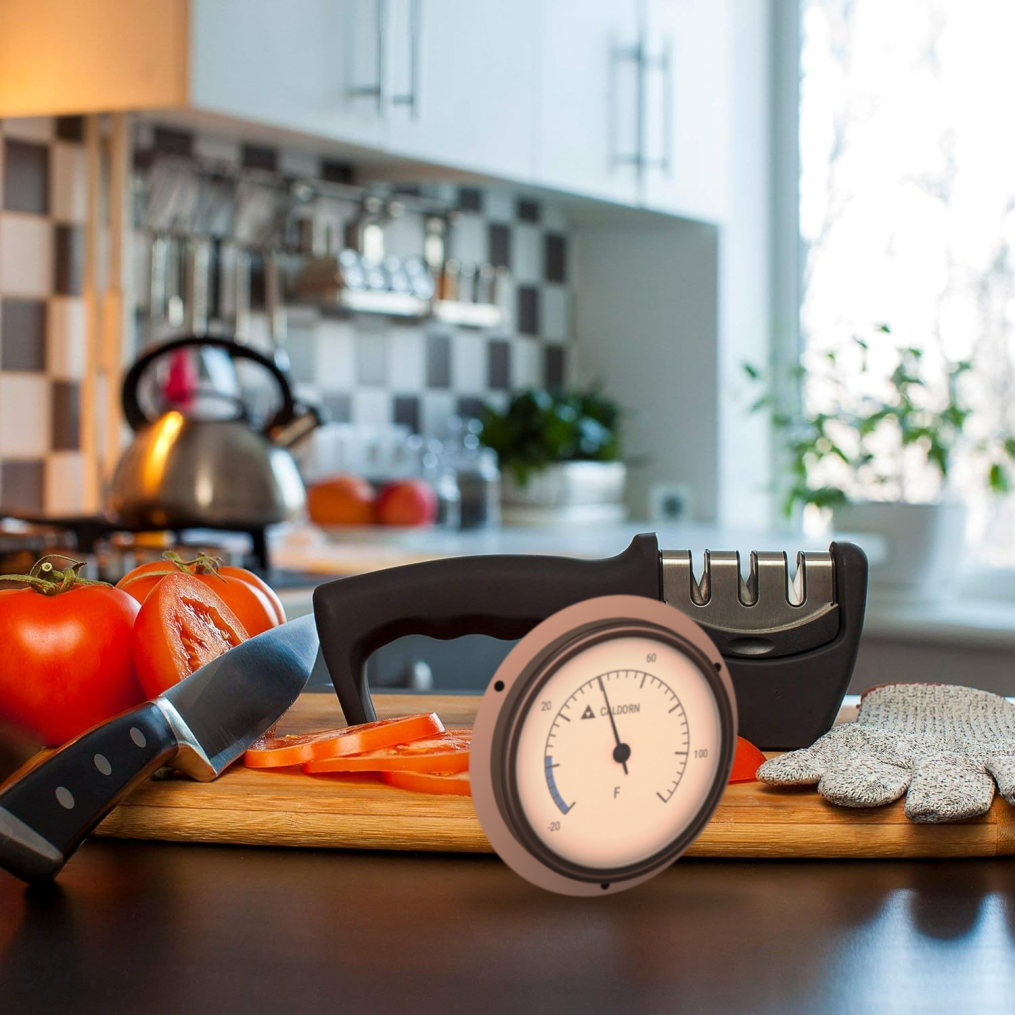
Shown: 40 °F
